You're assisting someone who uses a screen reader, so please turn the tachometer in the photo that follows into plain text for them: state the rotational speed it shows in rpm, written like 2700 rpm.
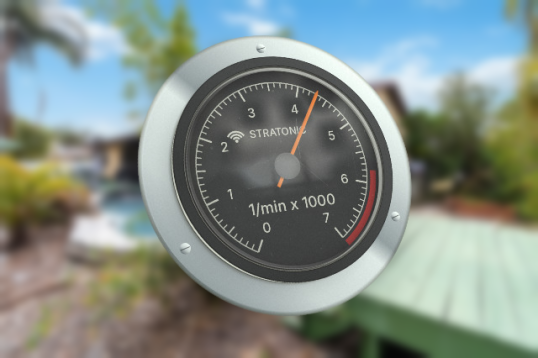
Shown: 4300 rpm
